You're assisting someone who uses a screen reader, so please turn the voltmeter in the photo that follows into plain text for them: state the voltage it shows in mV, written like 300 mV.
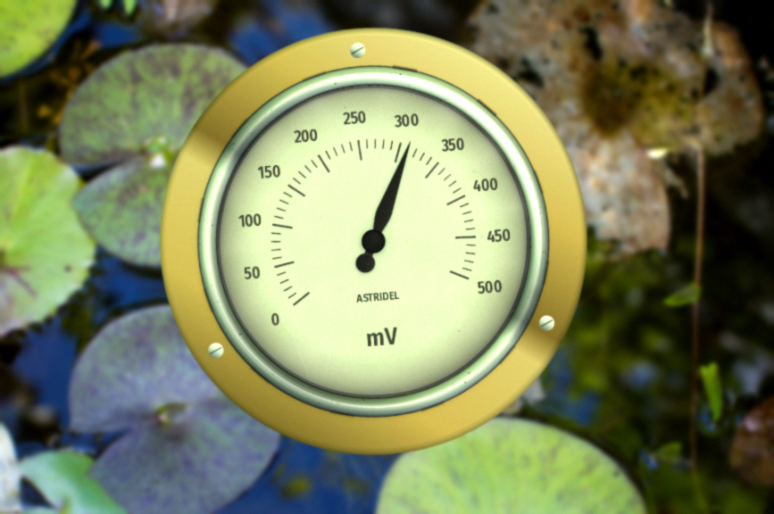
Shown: 310 mV
